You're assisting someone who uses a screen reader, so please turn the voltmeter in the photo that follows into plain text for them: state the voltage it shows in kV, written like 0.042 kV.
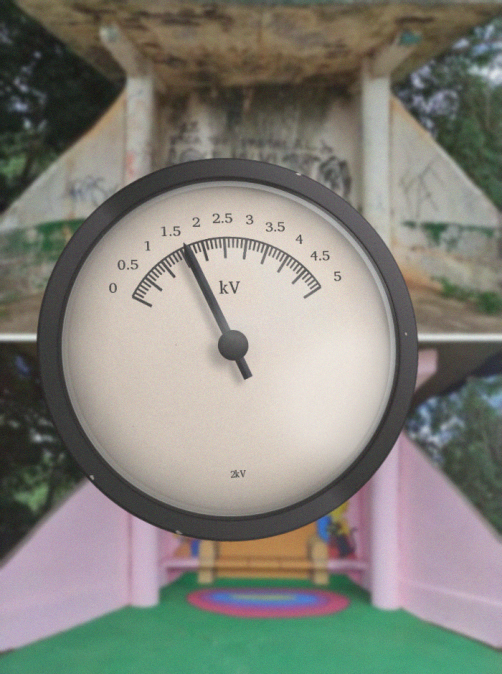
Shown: 1.6 kV
